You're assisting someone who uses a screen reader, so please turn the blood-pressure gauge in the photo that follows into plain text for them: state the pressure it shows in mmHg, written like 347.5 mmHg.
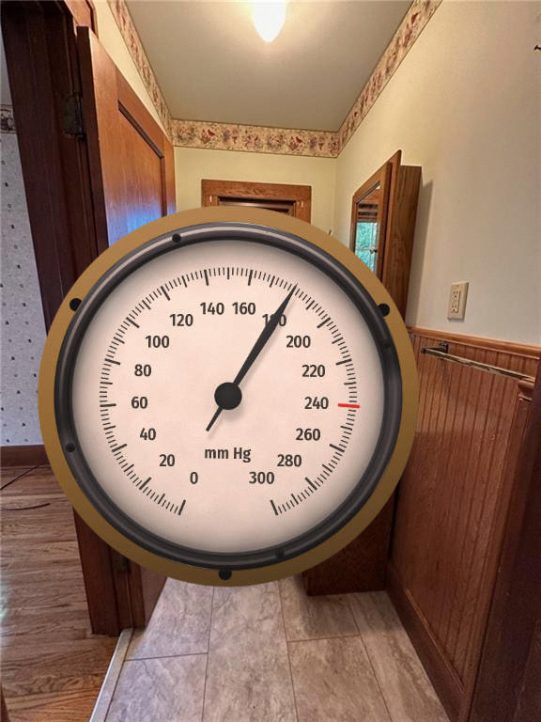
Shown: 180 mmHg
